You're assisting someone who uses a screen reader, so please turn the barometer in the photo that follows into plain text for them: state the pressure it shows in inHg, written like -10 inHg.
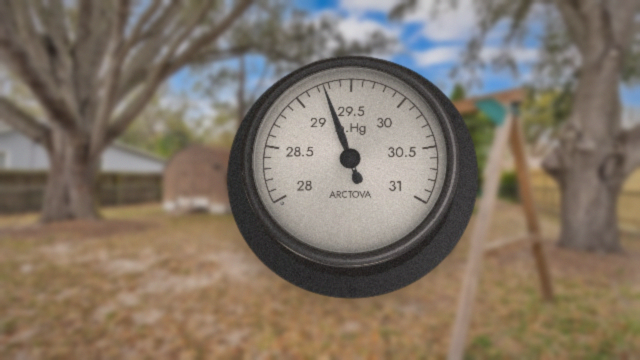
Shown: 29.25 inHg
